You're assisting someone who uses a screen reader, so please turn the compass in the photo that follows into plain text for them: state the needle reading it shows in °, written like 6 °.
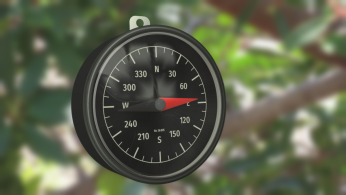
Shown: 85 °
